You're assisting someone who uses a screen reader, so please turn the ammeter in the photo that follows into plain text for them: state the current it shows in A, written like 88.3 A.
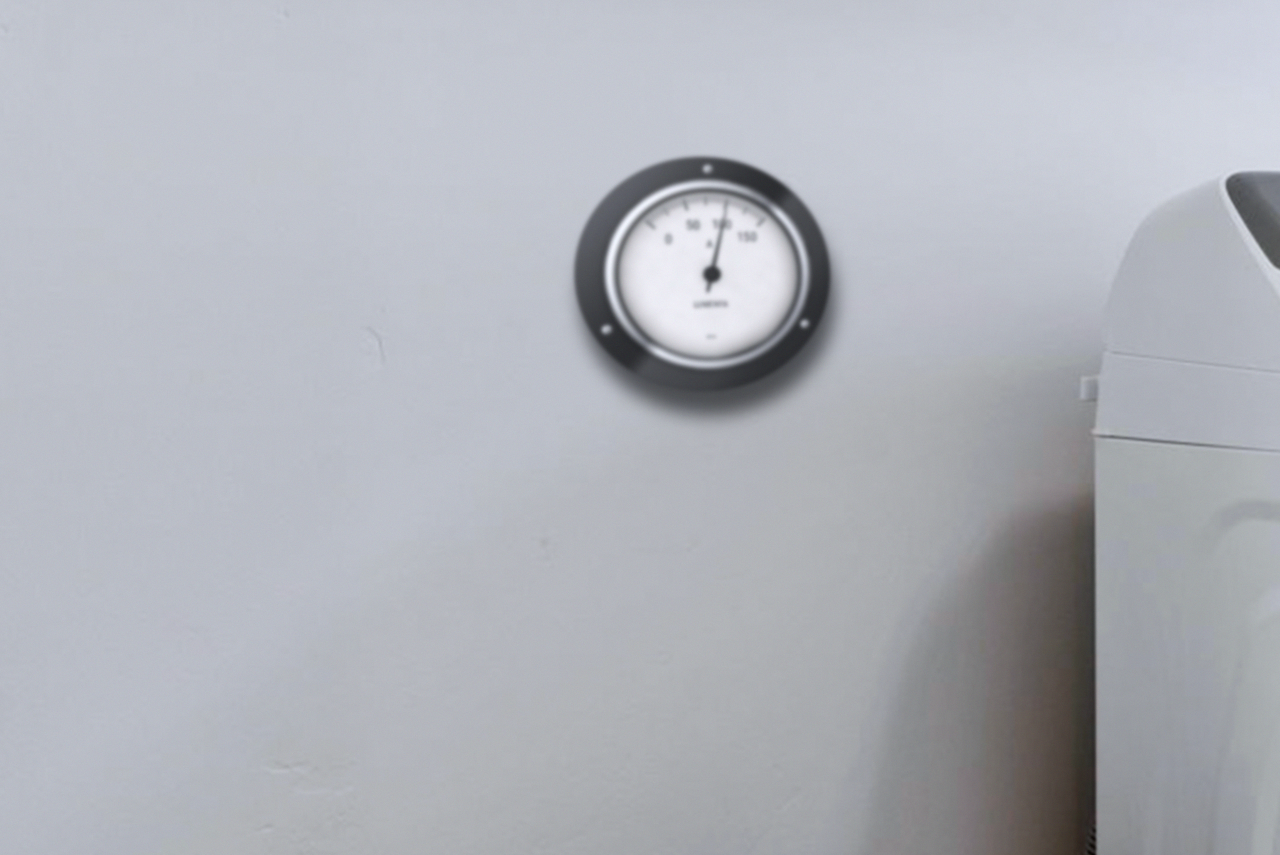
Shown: 100 A
